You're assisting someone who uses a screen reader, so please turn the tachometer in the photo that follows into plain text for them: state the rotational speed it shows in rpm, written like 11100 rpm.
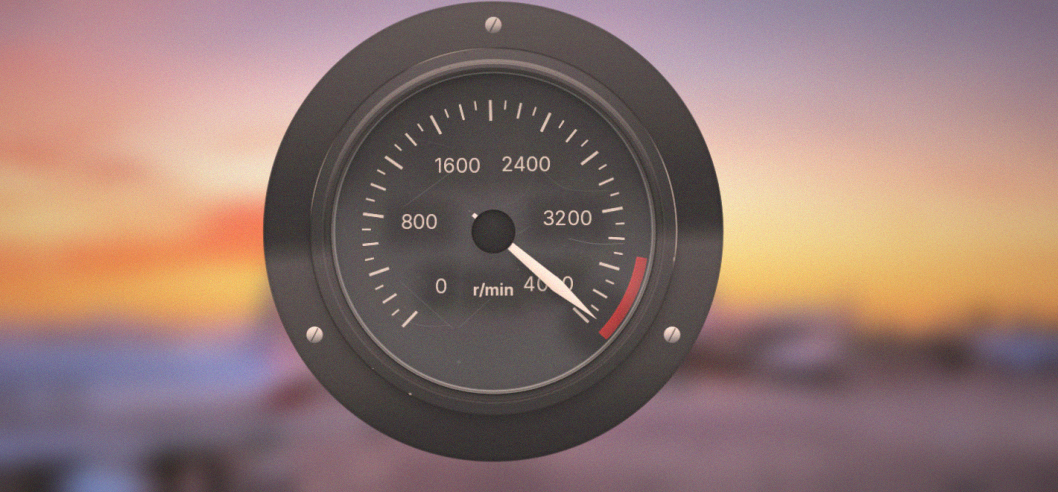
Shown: 3950 rpm
